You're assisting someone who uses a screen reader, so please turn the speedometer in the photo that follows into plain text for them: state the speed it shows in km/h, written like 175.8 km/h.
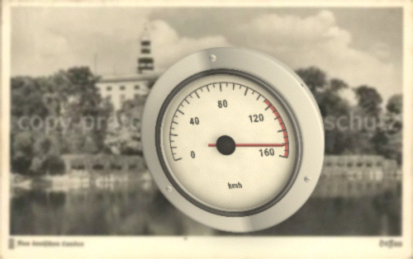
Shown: 150 km/h
